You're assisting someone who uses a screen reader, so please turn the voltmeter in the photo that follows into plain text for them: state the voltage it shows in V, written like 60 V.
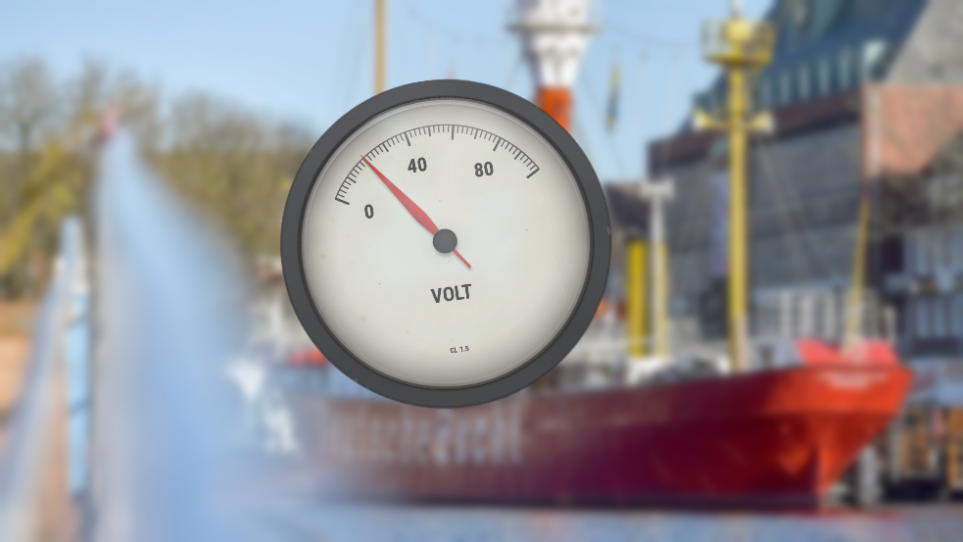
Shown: 20 V
